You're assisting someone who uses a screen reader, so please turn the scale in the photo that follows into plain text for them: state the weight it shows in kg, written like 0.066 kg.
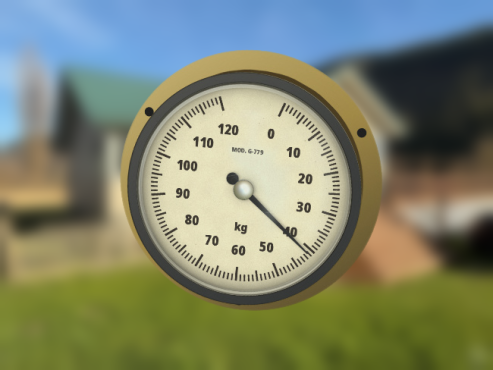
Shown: 41 kg
